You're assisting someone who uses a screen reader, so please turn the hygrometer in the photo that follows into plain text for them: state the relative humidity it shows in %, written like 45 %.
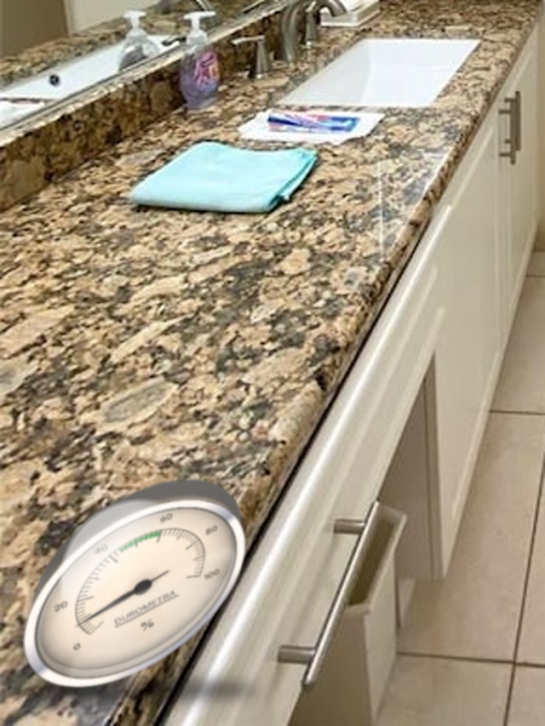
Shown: 10 %
